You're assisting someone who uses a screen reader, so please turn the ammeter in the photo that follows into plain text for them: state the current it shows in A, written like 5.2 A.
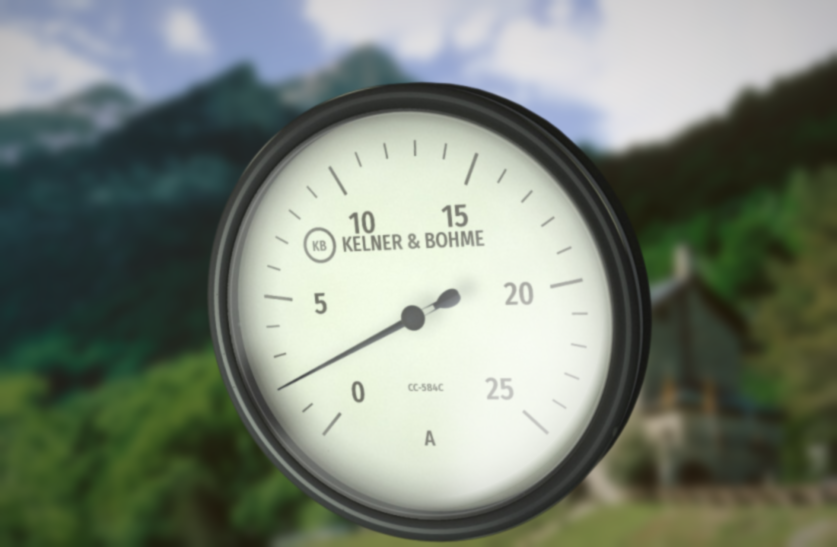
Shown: 2 A
